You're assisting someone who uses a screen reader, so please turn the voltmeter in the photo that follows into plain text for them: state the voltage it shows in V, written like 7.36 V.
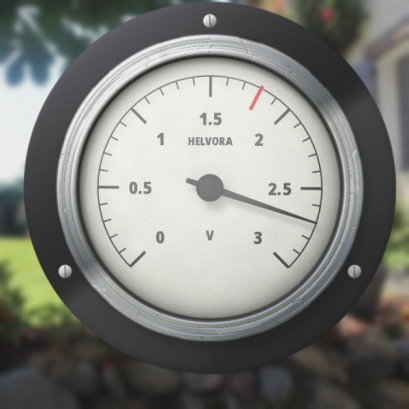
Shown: 2.7 V
